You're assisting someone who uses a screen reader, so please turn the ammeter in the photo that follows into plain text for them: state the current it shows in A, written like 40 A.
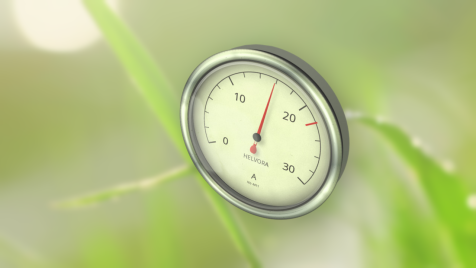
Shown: 16 A
